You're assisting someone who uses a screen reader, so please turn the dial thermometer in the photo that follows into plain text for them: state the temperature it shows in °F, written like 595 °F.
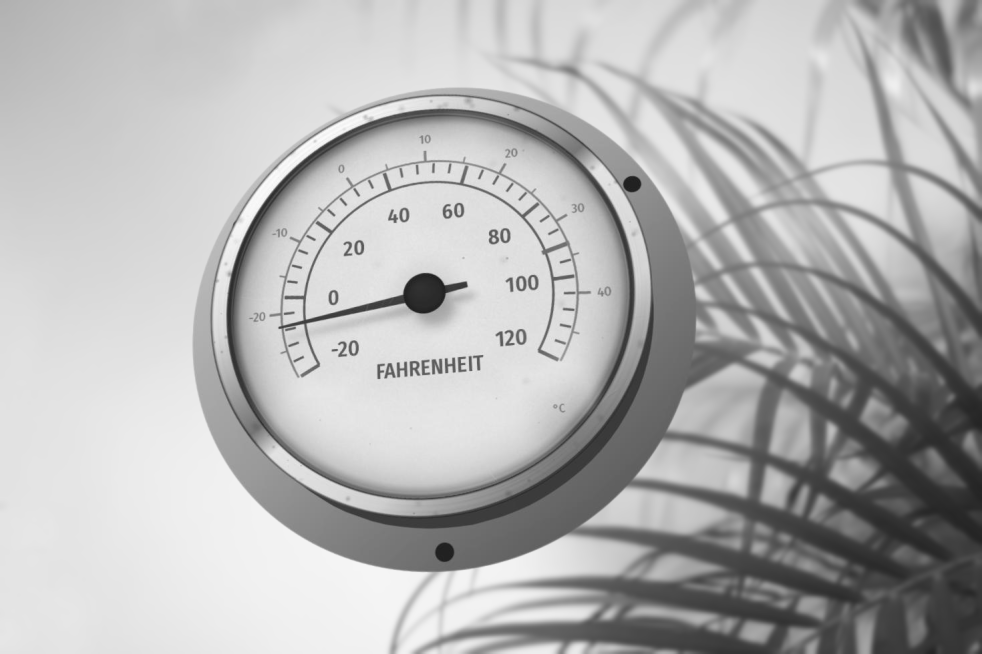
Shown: -8 °F
